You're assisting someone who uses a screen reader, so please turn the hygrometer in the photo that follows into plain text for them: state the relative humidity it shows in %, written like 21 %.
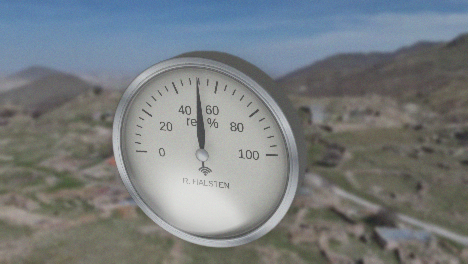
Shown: 52 %
